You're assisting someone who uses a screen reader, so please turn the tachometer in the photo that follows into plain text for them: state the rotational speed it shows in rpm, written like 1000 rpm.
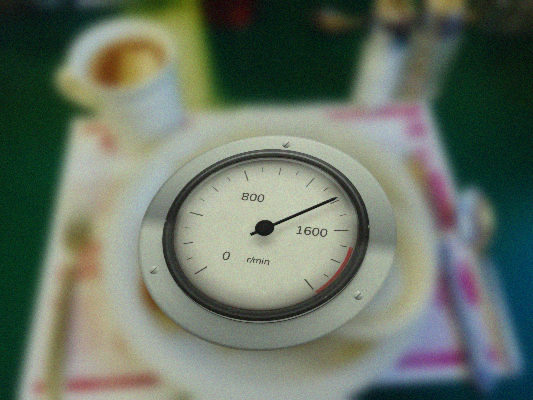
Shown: 1400 rpm
